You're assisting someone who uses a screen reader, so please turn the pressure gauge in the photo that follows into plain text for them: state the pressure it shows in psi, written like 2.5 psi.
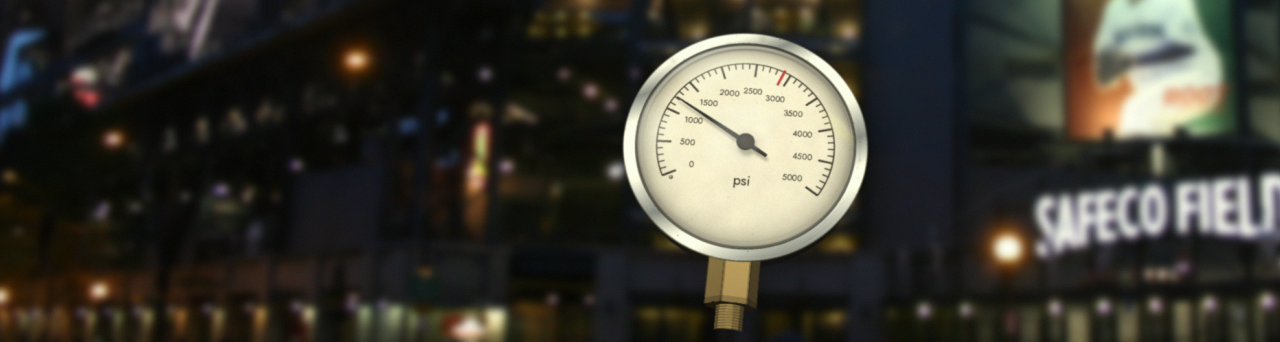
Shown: 1200 psi
